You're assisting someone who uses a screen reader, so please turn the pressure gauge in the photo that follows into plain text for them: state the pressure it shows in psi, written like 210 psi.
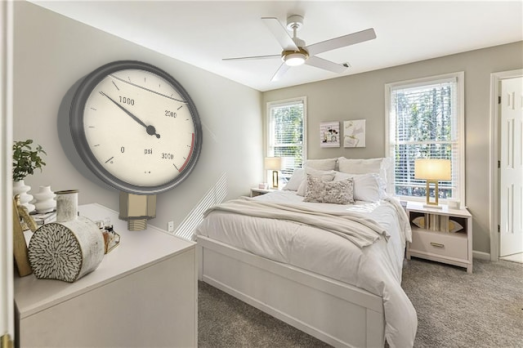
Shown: 800 psi
